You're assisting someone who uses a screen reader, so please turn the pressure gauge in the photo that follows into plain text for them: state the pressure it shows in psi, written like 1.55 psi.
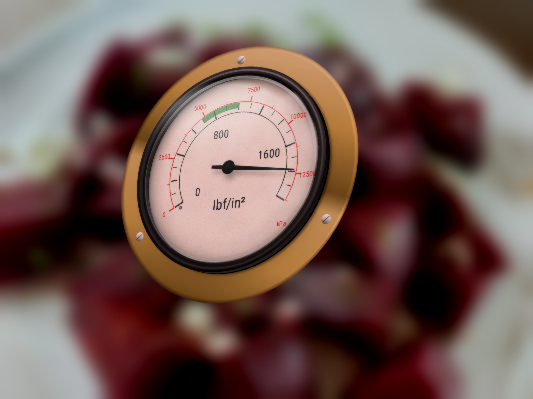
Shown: 1800 psi
